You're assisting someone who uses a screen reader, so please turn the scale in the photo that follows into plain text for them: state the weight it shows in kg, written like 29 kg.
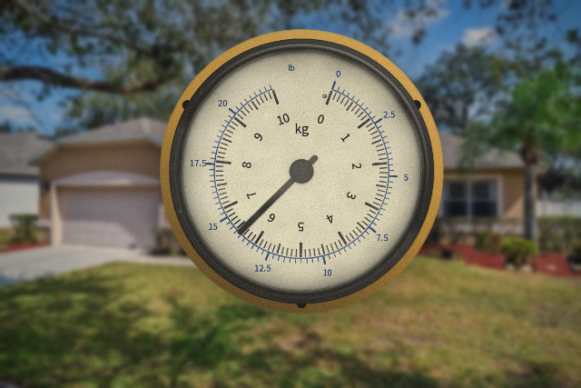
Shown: 6.4 kg
